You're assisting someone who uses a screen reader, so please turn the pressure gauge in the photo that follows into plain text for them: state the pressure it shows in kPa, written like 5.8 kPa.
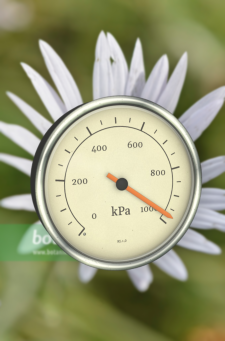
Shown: 975 kPa
